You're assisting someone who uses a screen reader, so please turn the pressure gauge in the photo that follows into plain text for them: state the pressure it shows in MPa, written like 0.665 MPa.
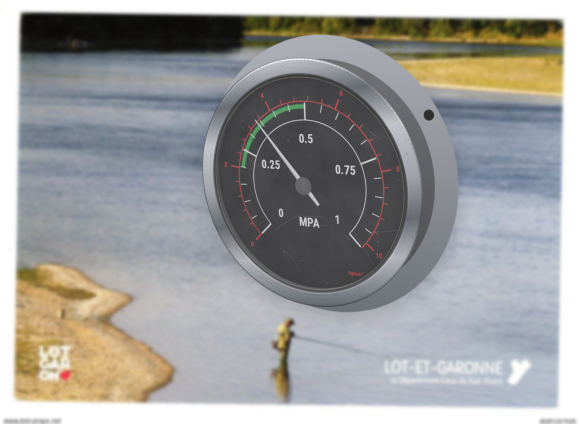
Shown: 0.35 MPa
